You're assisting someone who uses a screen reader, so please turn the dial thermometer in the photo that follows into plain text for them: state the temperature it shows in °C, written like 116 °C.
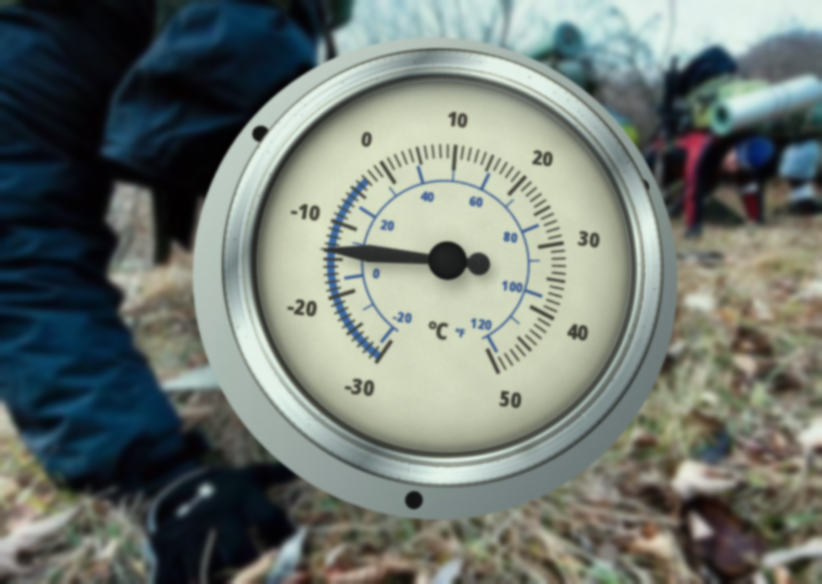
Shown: -14 °C
